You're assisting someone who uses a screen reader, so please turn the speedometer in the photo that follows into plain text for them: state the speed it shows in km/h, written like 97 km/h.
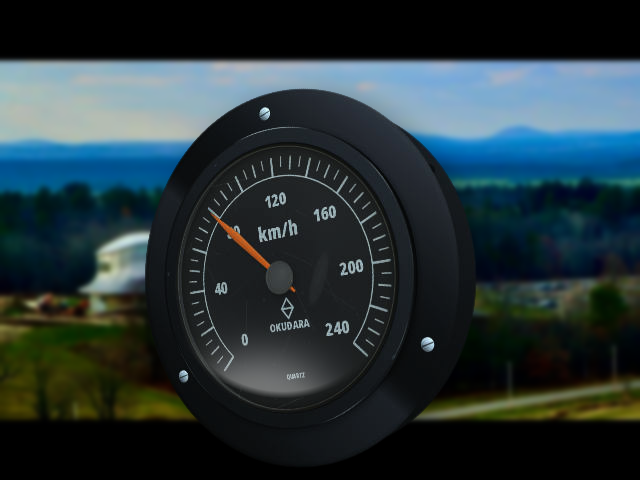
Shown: 80 km/h
